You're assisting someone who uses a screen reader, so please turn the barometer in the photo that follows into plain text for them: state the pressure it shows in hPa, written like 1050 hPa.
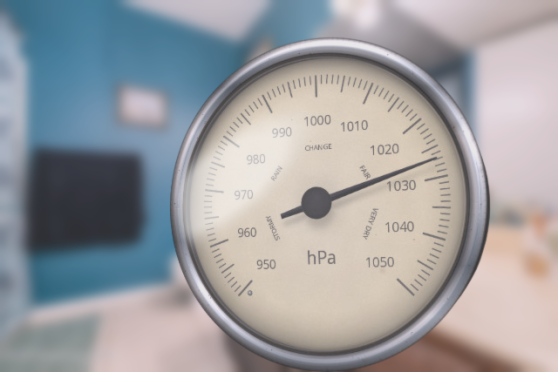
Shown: 1027 hPa
